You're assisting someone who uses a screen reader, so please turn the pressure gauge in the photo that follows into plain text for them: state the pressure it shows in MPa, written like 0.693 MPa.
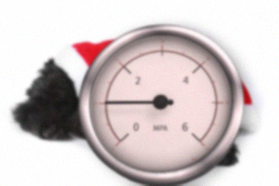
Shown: 1 MPa
